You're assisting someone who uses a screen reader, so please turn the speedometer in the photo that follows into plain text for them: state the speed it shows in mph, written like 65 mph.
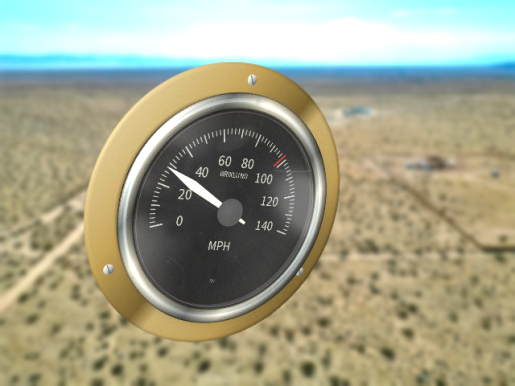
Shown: 28 mph
